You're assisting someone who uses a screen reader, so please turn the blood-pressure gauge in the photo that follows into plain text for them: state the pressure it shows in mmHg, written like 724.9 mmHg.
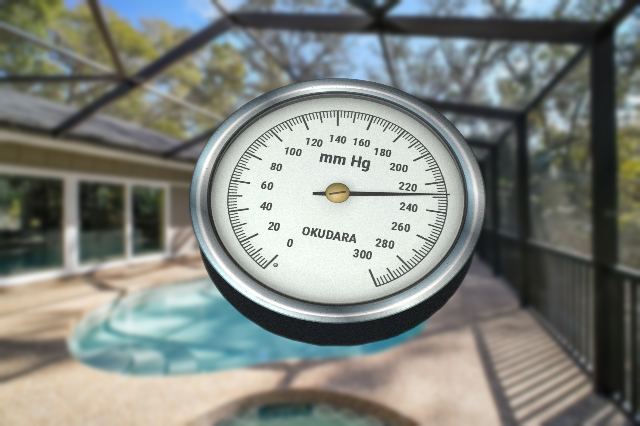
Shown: 230 mmHg
